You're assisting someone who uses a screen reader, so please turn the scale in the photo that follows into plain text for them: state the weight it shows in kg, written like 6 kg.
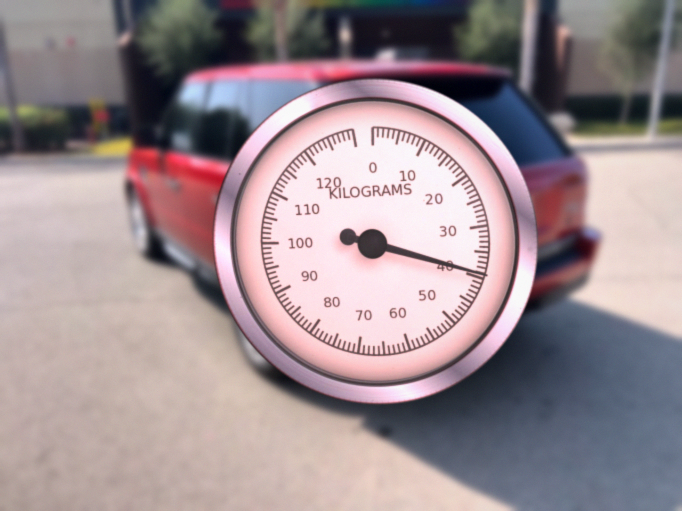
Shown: 39 kg
